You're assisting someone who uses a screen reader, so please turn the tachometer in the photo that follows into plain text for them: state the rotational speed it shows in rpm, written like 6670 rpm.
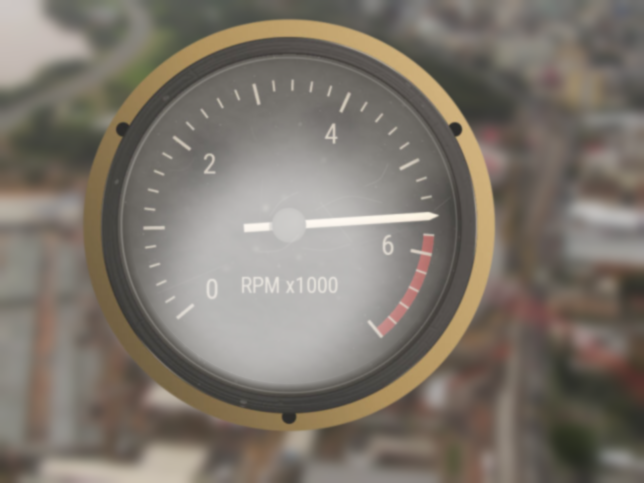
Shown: 5600 rpm
